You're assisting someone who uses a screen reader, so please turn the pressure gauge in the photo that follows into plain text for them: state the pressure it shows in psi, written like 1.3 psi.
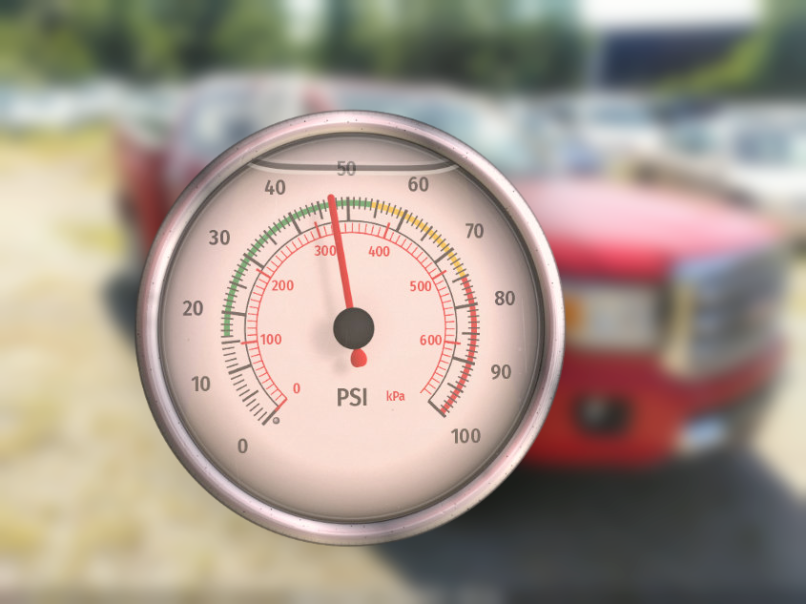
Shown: 47 psi
